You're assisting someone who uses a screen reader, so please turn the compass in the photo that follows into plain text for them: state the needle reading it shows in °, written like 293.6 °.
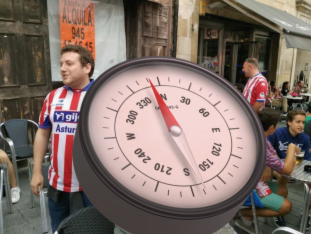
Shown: 350 °
